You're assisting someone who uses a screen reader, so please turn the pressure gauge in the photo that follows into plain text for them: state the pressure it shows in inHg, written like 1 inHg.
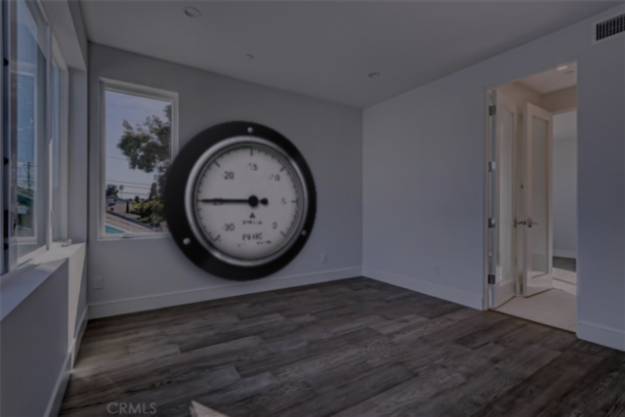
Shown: -25 inHg
